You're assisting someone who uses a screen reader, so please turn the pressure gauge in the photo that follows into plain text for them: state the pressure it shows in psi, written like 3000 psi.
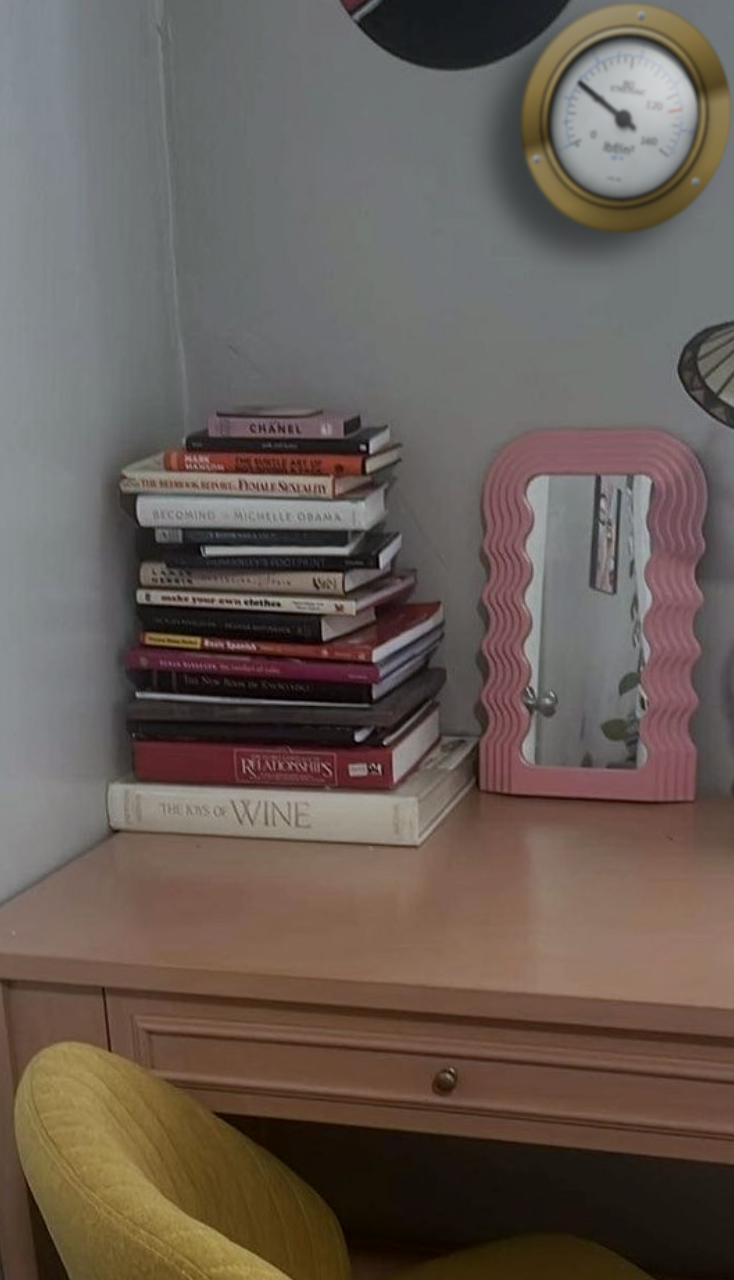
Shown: 40 psi
